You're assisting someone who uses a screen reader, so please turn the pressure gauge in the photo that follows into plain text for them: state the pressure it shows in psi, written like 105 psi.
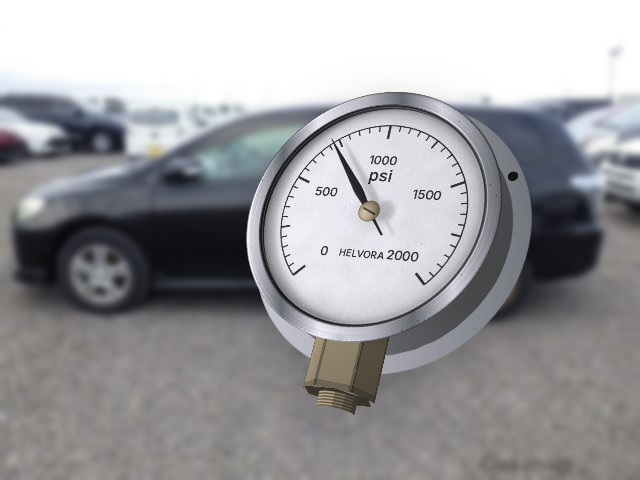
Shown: 725 psi
